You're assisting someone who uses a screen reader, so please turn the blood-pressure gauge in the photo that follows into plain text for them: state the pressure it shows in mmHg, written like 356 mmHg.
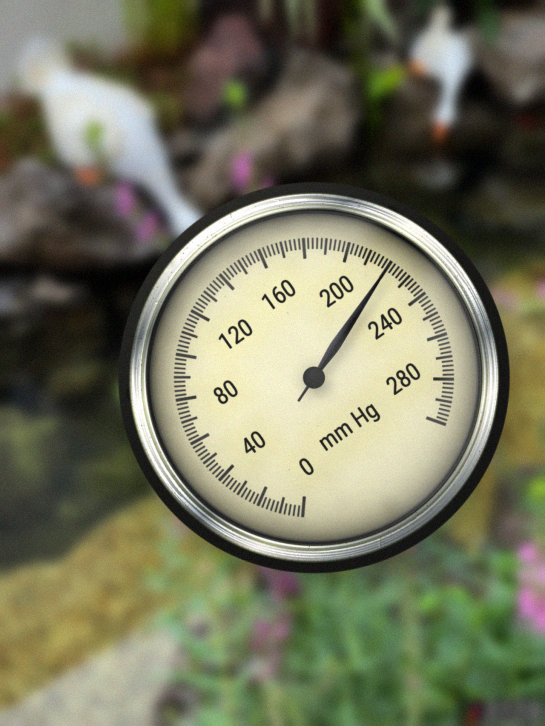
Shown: 220 mmHg
